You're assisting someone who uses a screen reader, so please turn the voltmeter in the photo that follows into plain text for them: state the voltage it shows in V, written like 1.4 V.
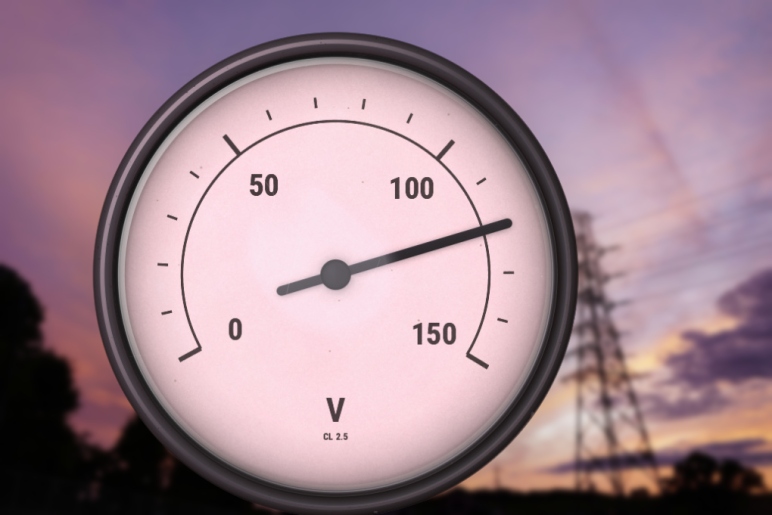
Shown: 120 V
